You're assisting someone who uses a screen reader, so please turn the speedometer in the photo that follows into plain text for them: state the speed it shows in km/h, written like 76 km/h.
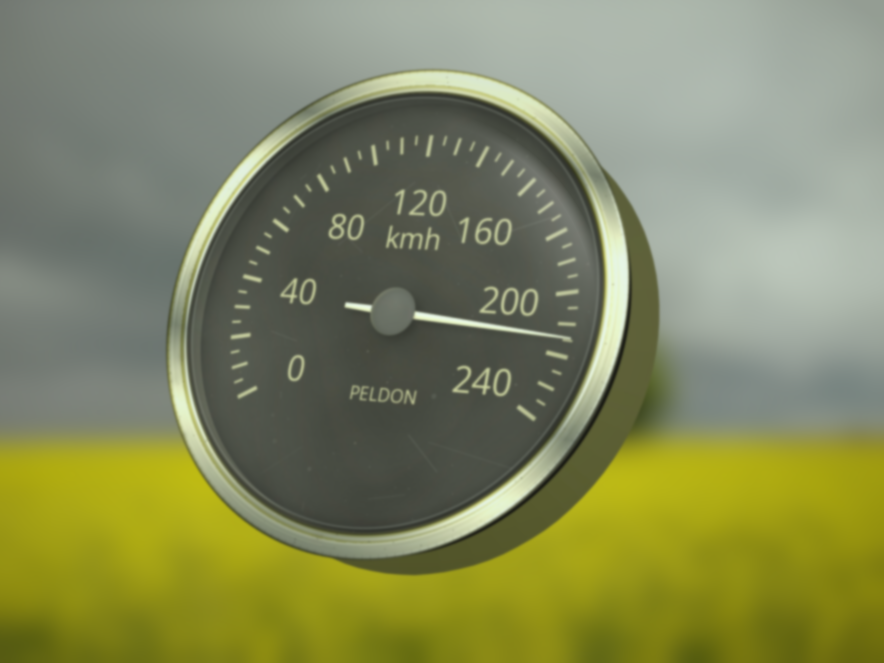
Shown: 215 km/h
